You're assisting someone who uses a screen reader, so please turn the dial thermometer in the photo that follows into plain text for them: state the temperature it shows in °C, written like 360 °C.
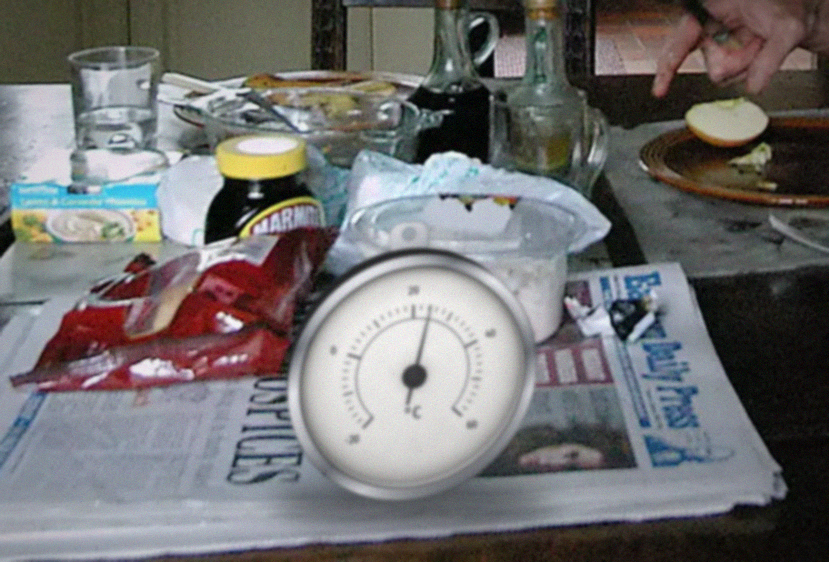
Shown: 24 °C
